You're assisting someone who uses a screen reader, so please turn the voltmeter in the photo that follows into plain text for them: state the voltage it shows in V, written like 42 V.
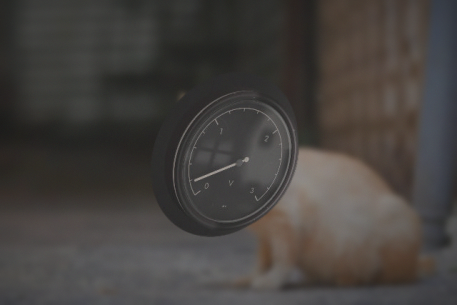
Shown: 0.2 V
